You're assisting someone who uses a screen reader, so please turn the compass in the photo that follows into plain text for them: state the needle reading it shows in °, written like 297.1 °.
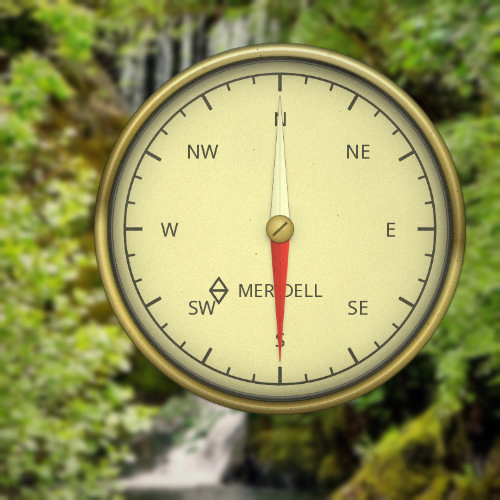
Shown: 180 °
